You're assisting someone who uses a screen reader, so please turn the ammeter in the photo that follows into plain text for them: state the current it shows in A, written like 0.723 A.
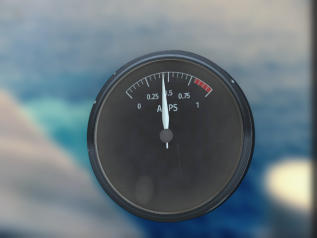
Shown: 0.45 A
